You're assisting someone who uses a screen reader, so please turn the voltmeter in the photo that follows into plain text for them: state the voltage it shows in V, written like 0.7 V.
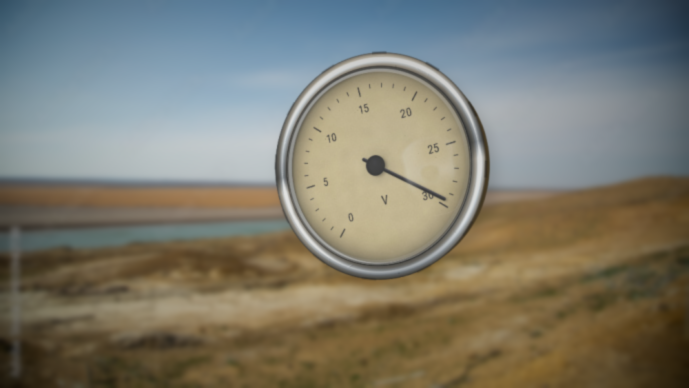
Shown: 29.5 V
